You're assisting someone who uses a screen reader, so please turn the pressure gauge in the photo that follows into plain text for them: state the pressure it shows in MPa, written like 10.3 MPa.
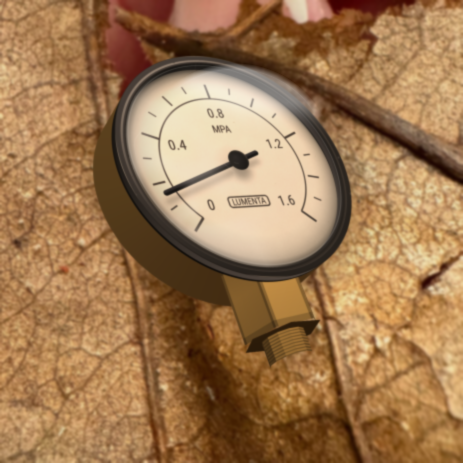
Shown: 0.15 MPa
